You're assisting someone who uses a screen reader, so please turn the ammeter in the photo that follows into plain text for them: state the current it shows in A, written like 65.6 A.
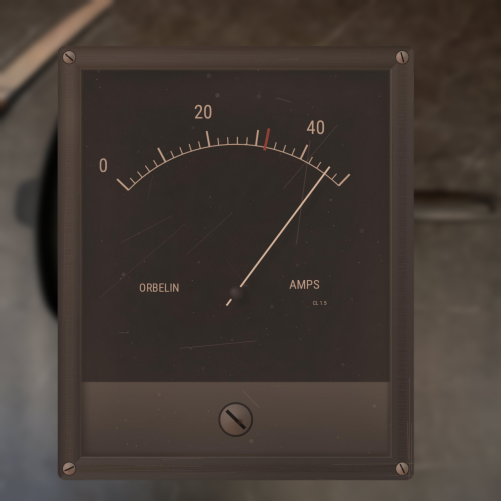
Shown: 46 A
